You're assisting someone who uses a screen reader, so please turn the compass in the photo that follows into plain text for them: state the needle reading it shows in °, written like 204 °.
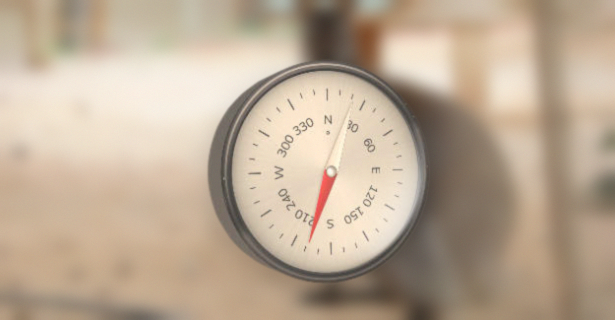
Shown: 200 °
